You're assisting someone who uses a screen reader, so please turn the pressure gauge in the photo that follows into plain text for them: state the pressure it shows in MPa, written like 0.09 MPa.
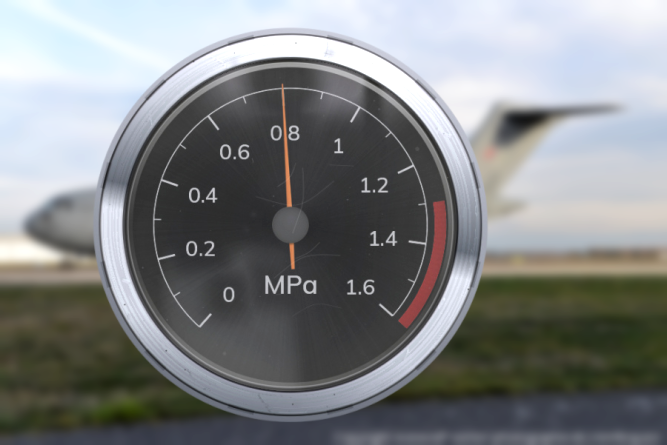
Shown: 0.8 MPa
